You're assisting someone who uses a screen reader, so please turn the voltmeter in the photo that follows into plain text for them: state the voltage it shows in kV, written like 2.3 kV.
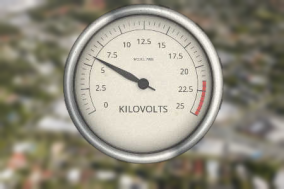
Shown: 6 kV
